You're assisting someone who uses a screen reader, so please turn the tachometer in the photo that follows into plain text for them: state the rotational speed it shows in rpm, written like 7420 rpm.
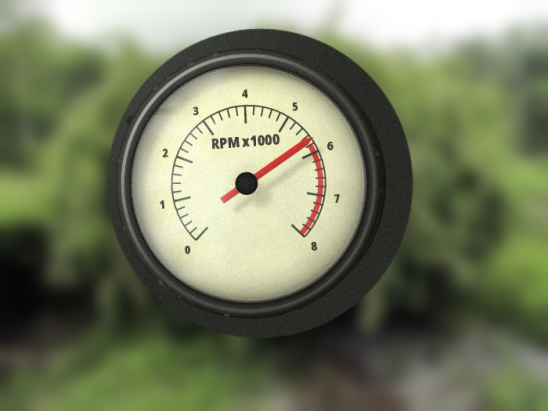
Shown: 5700 rpm
